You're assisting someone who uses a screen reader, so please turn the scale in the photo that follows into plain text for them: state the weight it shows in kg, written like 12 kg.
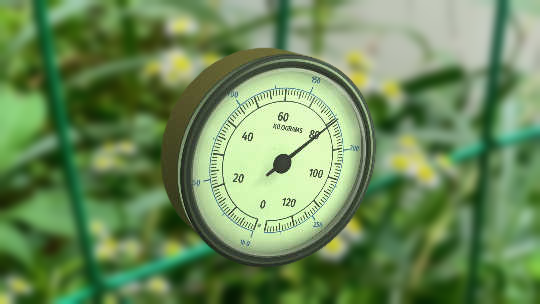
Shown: 80 kg
